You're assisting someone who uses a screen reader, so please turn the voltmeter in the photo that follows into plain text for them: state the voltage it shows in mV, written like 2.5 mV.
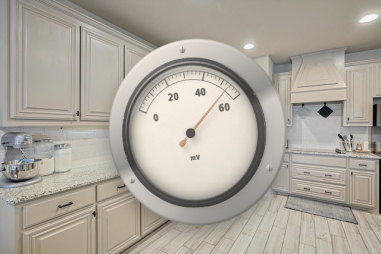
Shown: 54 mV
